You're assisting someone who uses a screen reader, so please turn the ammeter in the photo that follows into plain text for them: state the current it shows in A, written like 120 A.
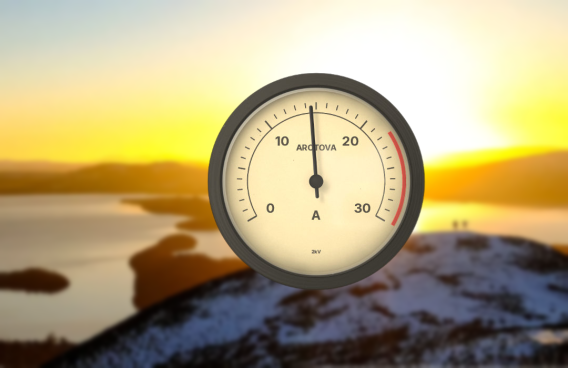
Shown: 14.5 A
